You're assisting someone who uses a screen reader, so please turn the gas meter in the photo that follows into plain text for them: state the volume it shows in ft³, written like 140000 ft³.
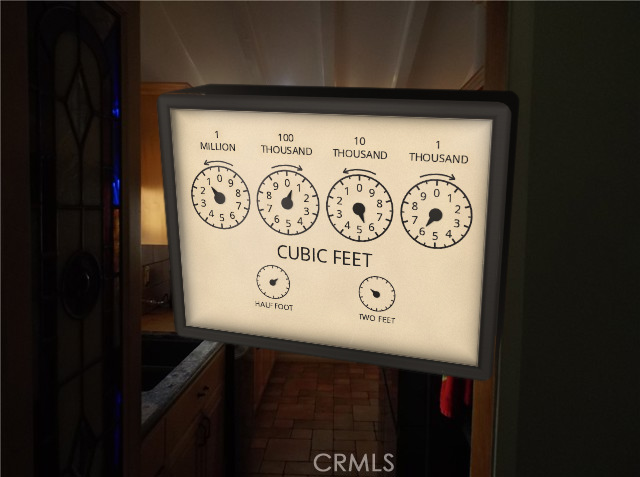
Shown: 105600 ft³
